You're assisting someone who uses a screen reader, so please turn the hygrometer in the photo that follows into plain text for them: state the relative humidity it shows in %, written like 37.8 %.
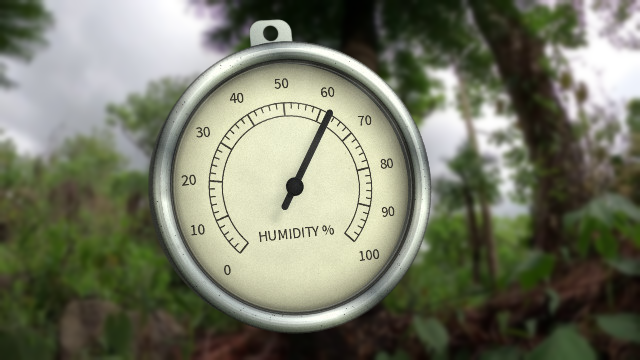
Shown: 62 %
